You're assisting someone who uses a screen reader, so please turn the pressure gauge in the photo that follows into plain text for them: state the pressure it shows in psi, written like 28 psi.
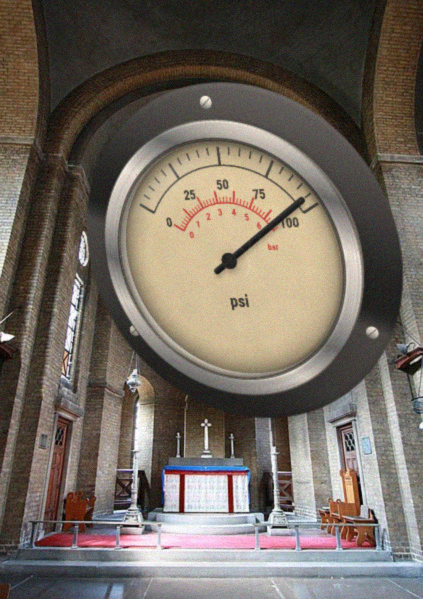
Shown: 95 psi
